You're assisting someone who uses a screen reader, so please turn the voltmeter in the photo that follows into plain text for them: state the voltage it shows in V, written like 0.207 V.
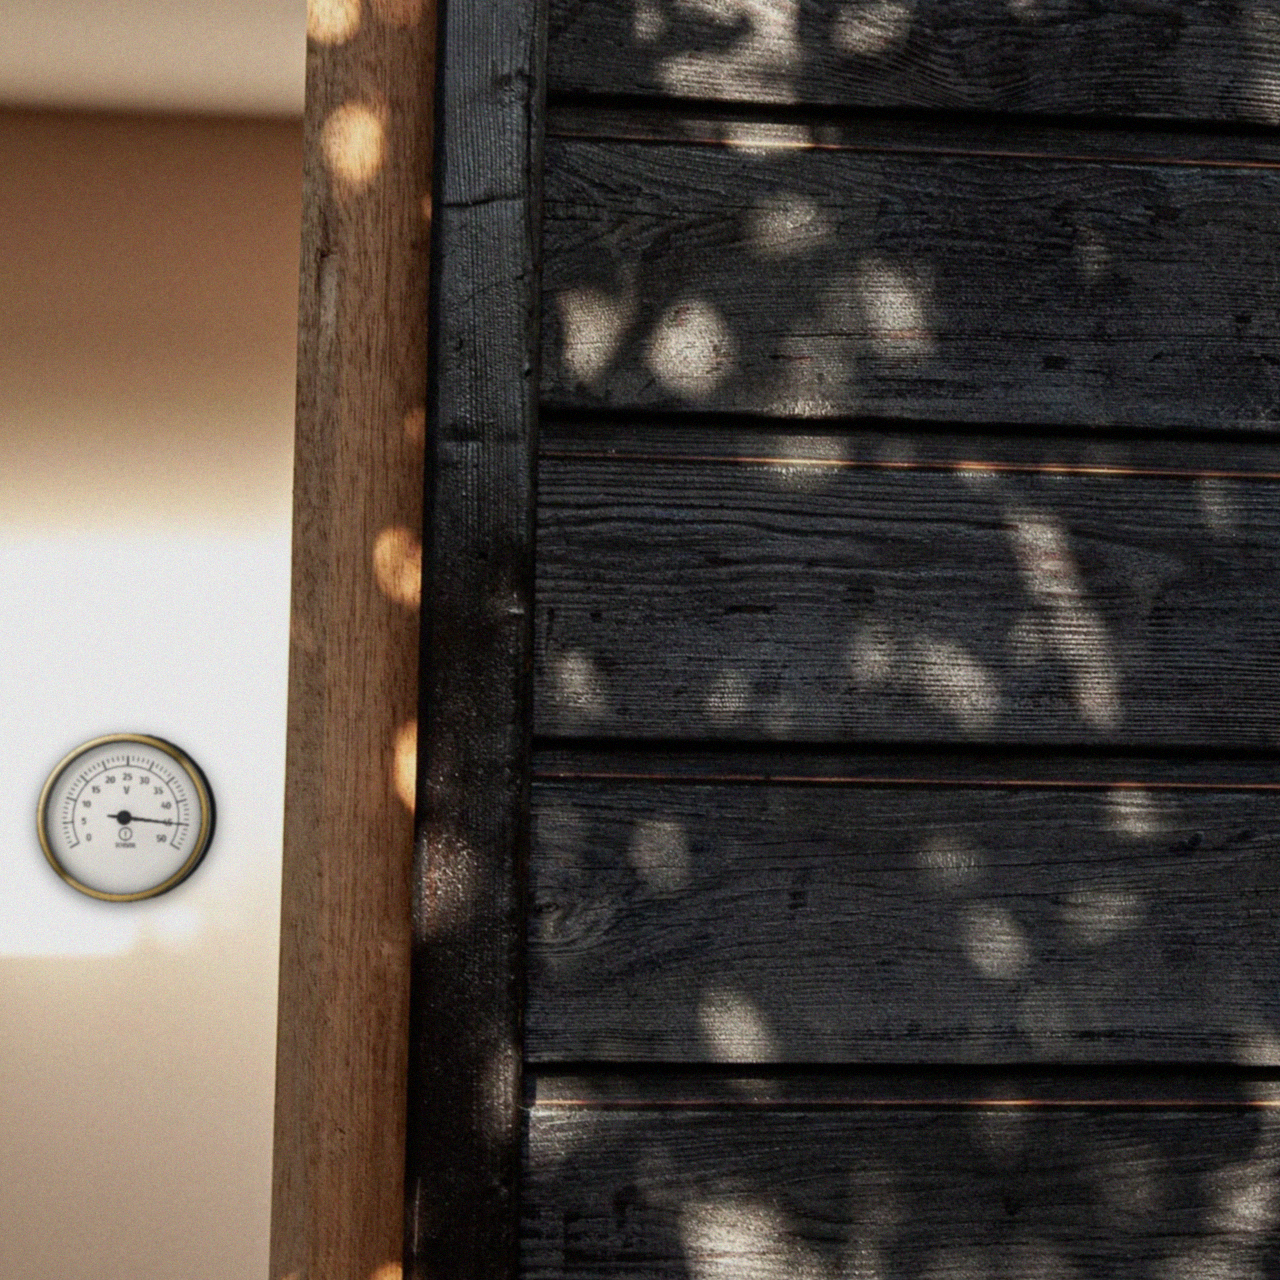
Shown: 45 V
